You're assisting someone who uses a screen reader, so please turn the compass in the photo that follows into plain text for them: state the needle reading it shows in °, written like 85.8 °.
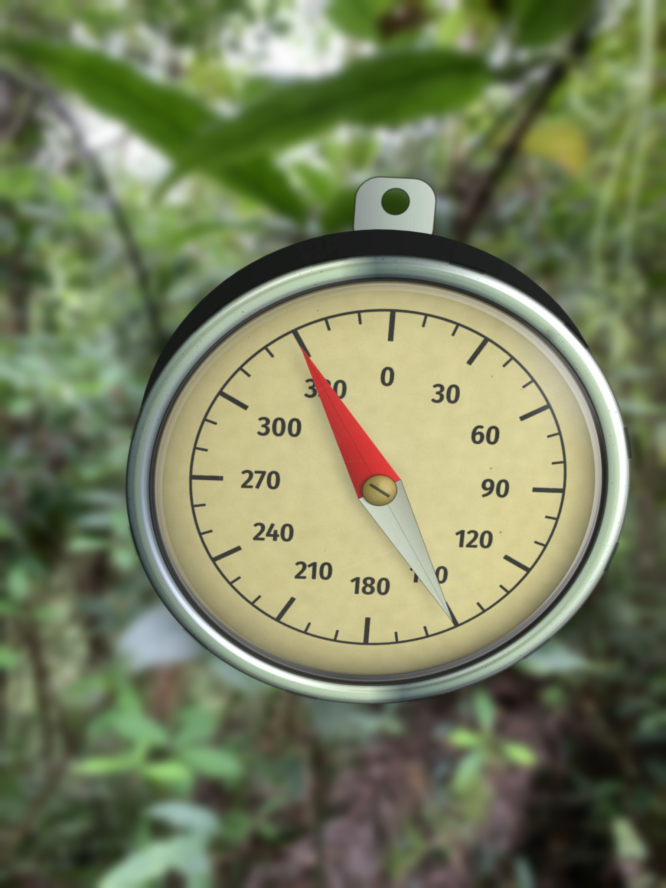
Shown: 330 °
